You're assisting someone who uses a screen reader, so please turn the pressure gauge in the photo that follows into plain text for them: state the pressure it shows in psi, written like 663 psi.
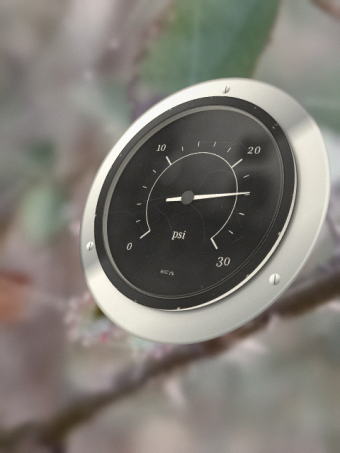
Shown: 24 psi
